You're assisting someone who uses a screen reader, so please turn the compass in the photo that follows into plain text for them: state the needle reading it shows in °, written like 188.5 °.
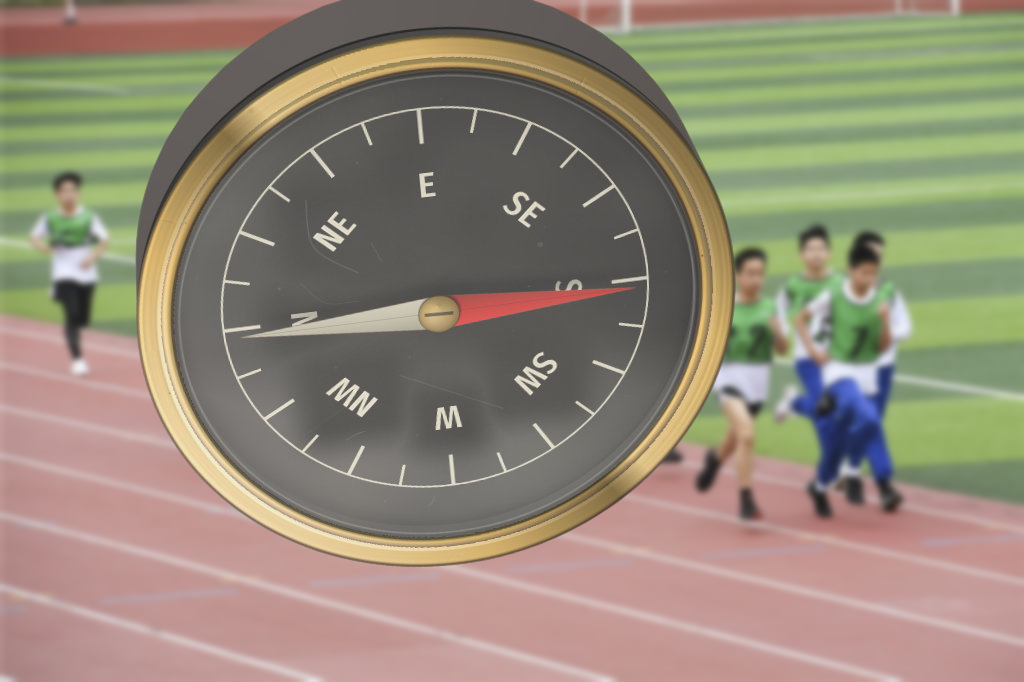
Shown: 180 °
